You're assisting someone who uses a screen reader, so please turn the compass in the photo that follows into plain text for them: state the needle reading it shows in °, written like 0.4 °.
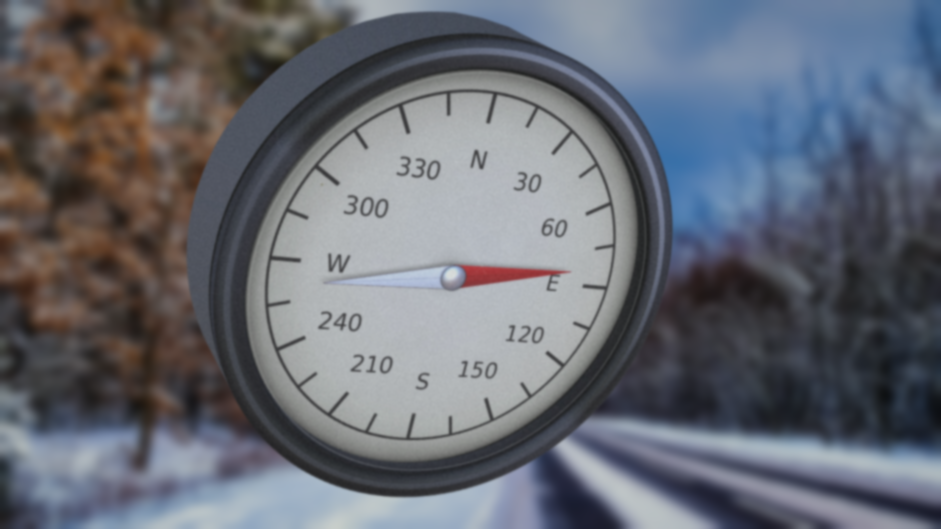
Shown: 82.5 °
